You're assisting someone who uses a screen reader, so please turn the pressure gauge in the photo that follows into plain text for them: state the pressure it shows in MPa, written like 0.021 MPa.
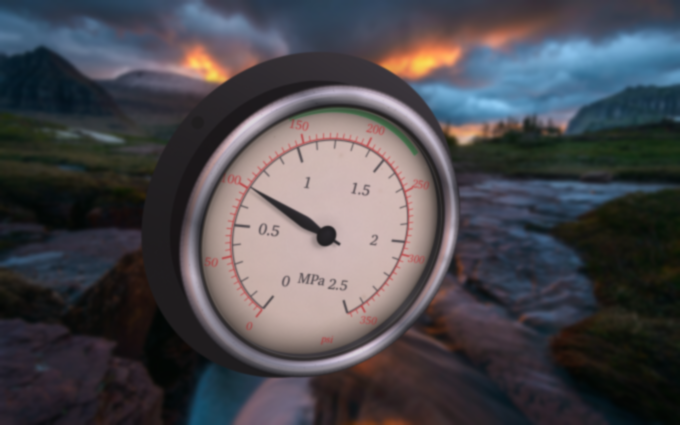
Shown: 0.7 MPa
